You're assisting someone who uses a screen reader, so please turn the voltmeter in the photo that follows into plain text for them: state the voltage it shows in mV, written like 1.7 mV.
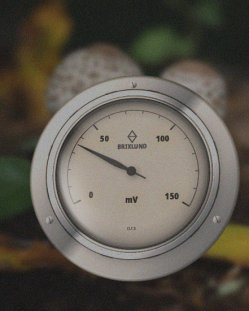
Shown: 35 mV
